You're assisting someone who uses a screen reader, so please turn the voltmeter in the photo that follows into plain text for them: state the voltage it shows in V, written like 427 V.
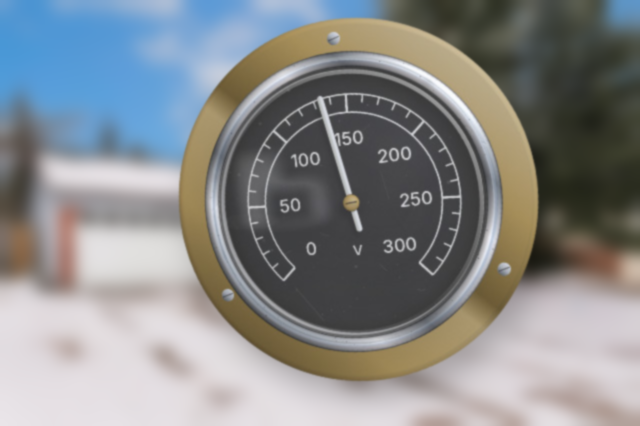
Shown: 135 V
